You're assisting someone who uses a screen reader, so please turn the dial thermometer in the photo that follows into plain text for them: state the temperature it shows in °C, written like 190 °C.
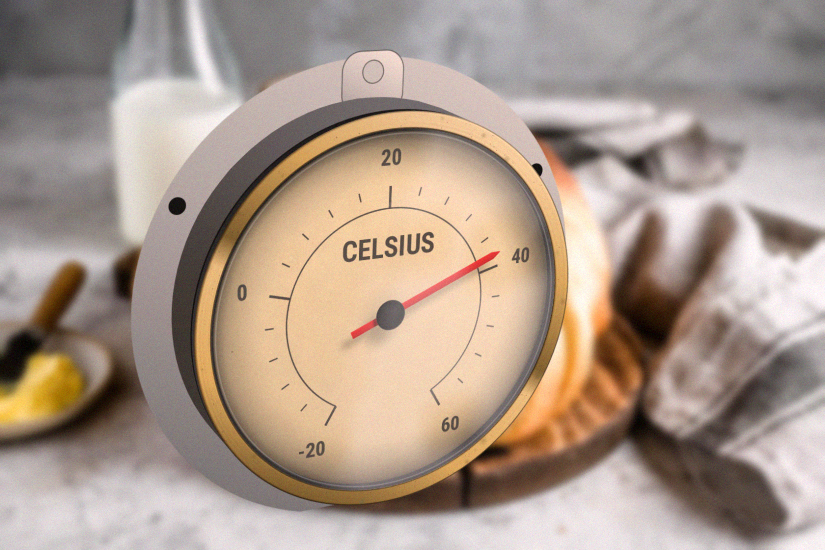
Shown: 38 °C
